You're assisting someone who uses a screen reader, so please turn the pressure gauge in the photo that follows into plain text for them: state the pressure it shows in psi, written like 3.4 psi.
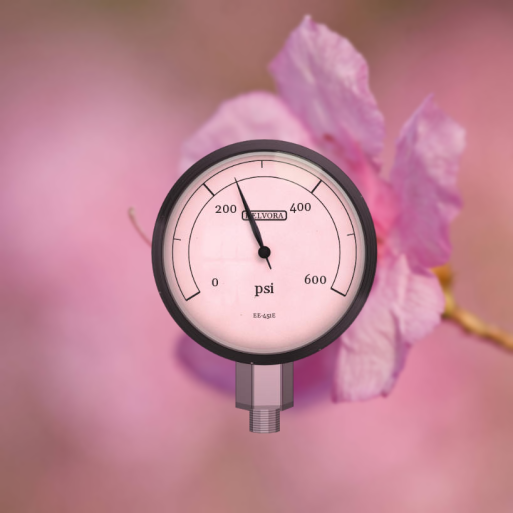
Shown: 250 psi
